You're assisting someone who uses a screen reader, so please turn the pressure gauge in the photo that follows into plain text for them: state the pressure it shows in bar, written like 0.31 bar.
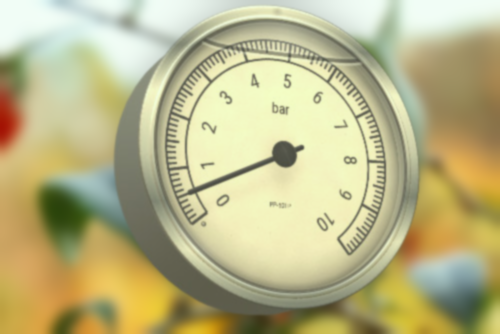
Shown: 0.5 bar
